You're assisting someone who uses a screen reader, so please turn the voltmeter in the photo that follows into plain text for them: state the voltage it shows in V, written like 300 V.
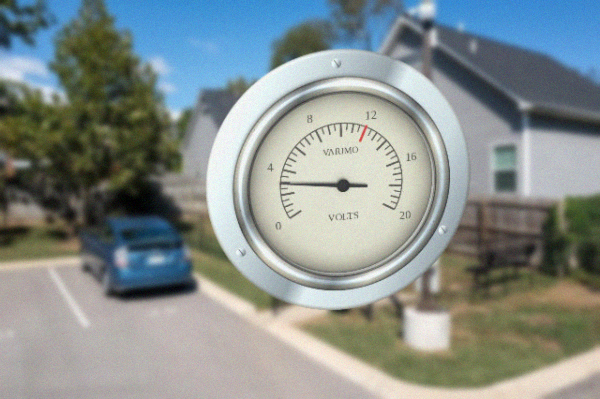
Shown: 3 V
